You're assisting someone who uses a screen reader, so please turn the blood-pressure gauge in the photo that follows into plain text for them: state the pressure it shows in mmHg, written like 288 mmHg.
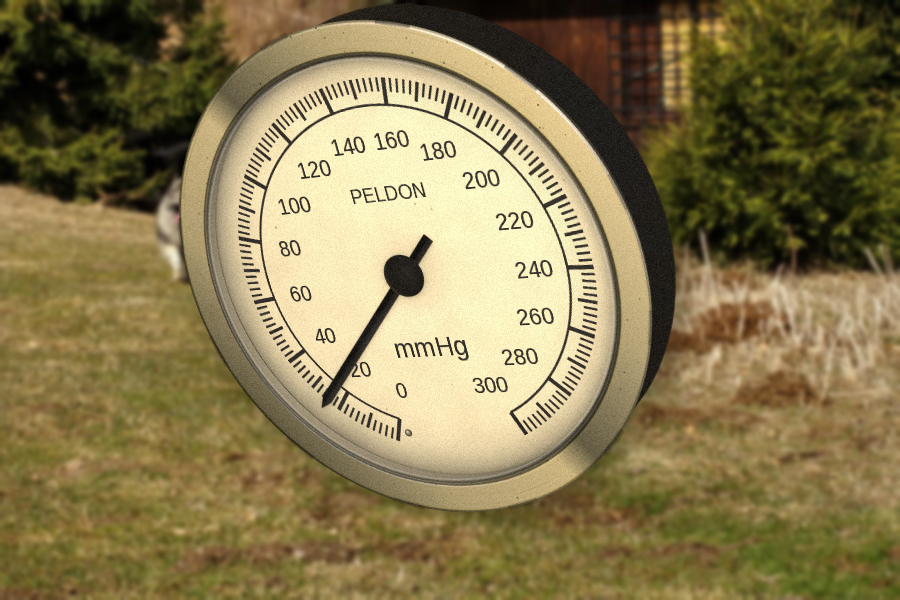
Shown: 24 mmHg
